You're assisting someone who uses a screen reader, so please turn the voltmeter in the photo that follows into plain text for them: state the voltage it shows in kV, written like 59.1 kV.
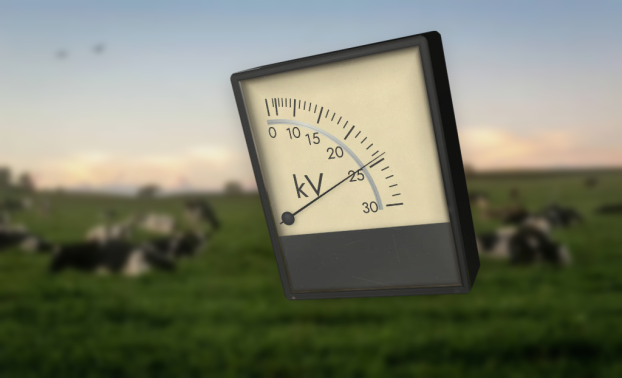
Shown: 24.5 kV
